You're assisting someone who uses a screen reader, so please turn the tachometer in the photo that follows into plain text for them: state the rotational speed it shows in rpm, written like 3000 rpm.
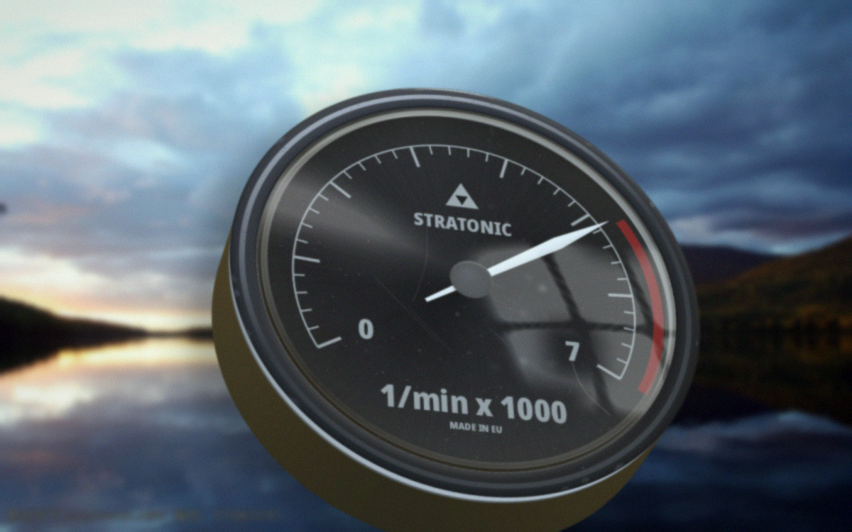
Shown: 5200 rpm
